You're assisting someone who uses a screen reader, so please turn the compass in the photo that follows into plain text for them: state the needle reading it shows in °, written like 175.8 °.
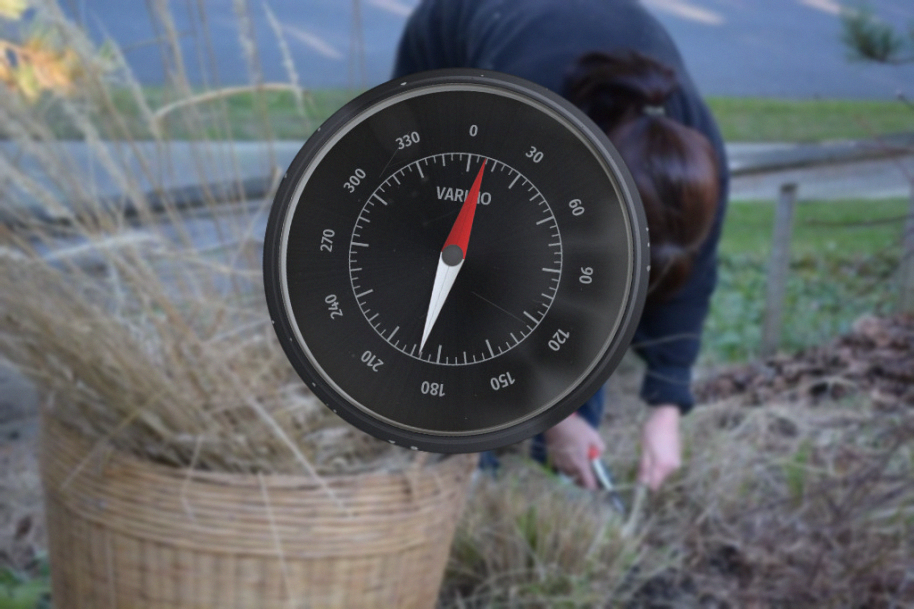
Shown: 10 °
